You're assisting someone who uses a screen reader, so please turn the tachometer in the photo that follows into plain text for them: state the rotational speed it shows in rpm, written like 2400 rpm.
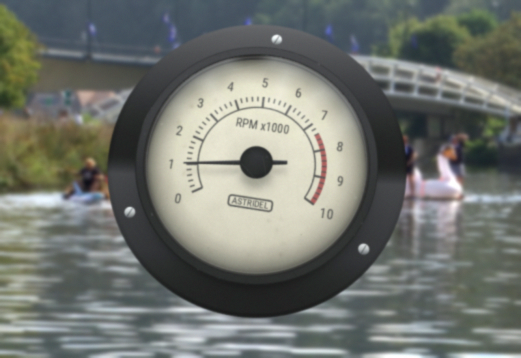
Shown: 1000 rpm
